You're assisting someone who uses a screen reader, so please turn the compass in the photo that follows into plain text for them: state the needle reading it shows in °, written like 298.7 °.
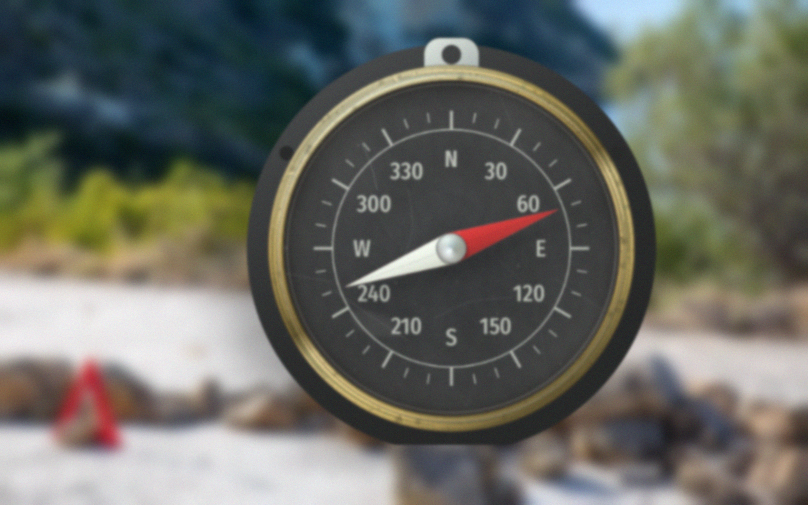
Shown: 70 °
